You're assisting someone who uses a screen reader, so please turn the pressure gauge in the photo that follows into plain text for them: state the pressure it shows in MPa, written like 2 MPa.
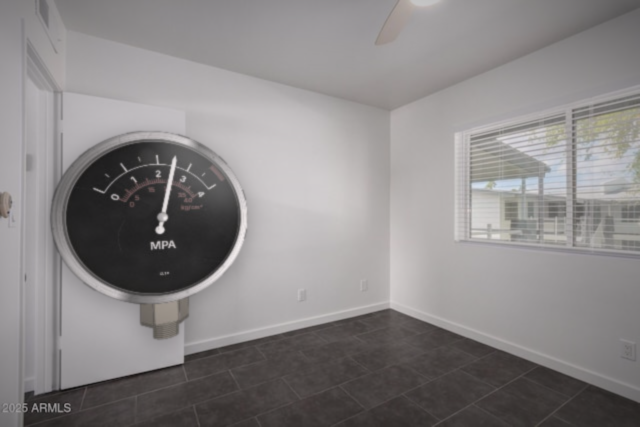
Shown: 2.5 MPa
